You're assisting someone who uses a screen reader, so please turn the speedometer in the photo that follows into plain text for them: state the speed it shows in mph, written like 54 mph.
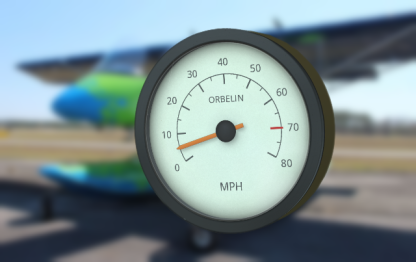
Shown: 5 mph
